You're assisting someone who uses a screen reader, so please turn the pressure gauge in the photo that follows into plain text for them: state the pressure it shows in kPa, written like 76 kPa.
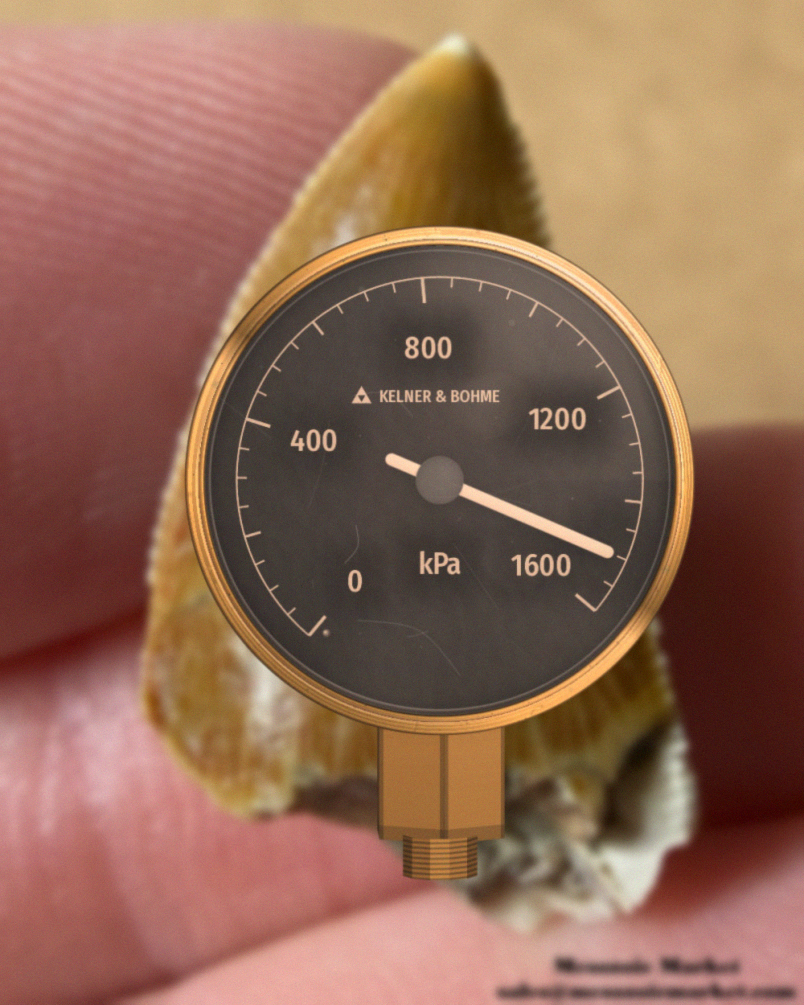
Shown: 1500 kPa
